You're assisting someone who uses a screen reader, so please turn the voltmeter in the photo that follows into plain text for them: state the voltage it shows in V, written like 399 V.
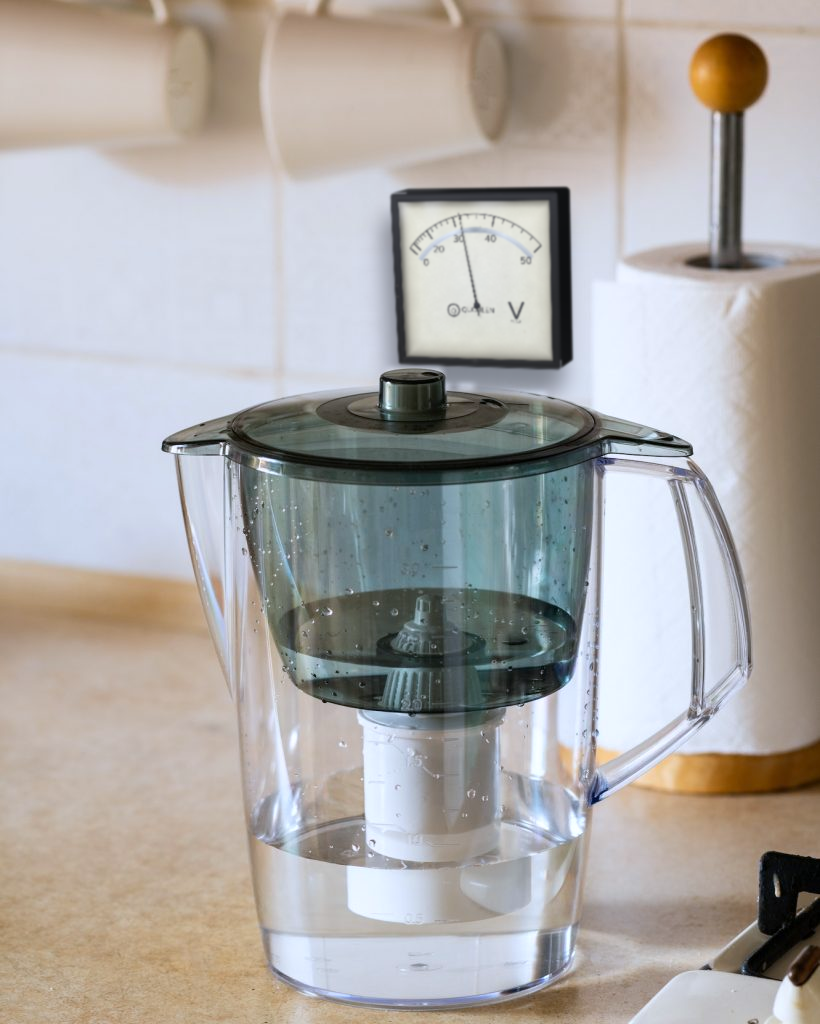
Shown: 32 V
